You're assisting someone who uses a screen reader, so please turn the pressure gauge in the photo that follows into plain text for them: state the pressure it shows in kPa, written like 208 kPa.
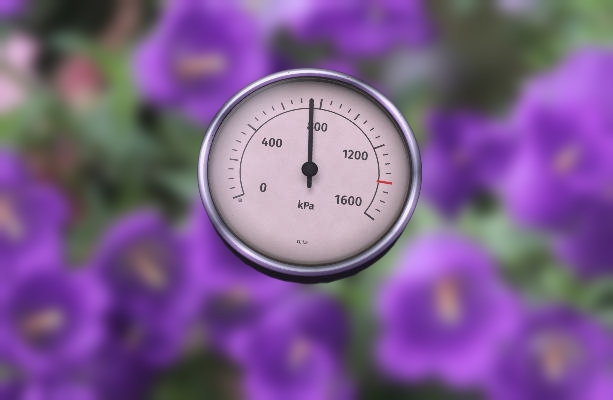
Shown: 750 kPa
